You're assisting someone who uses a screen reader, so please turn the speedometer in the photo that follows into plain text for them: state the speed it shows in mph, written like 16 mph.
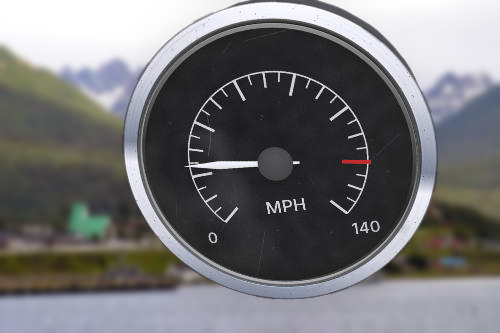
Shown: 25 mph
